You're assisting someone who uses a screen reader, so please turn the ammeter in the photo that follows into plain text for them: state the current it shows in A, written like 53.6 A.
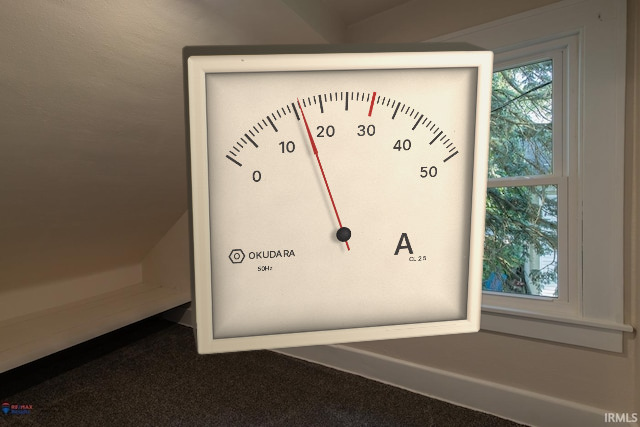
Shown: 16 A
